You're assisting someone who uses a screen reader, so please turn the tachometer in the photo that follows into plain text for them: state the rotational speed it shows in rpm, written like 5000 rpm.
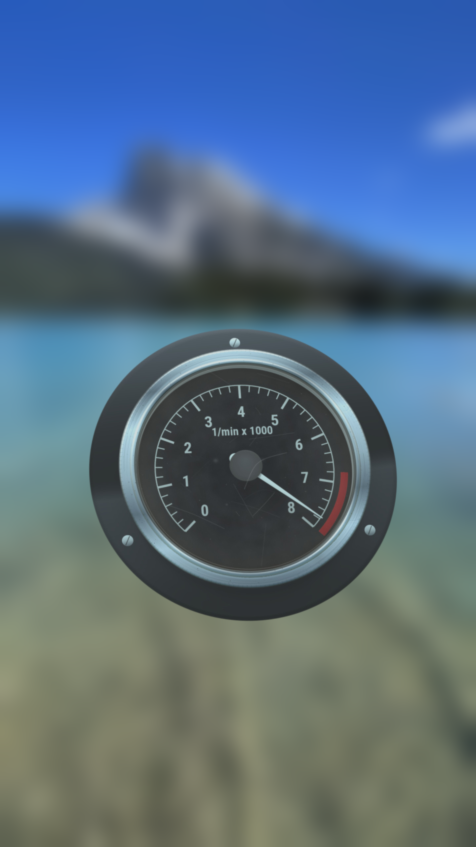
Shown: 7800 rpm
